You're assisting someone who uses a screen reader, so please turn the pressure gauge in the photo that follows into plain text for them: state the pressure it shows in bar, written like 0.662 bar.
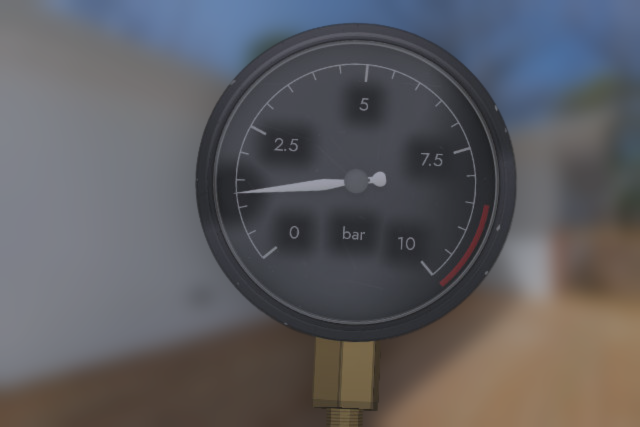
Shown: 1.25 bar
